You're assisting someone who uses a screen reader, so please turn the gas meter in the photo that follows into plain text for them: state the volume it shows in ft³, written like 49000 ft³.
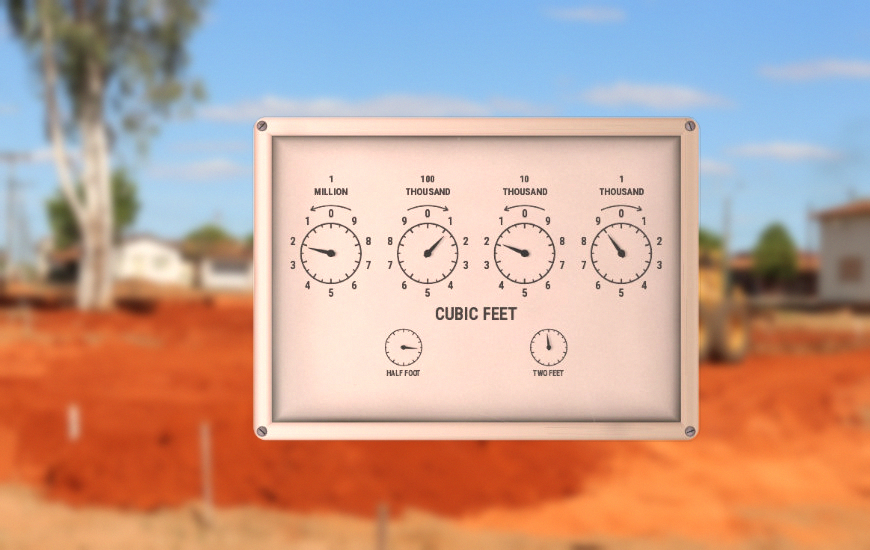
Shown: 211900 ft³
